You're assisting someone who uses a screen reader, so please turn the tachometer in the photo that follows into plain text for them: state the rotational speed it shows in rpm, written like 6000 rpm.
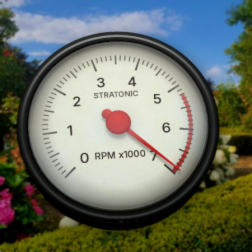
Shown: 6900 rpm
